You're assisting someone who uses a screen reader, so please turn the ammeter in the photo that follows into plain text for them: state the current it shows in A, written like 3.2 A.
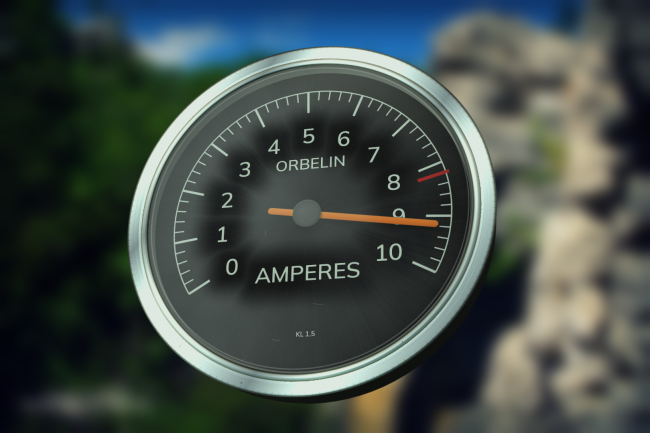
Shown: 9.2 A
